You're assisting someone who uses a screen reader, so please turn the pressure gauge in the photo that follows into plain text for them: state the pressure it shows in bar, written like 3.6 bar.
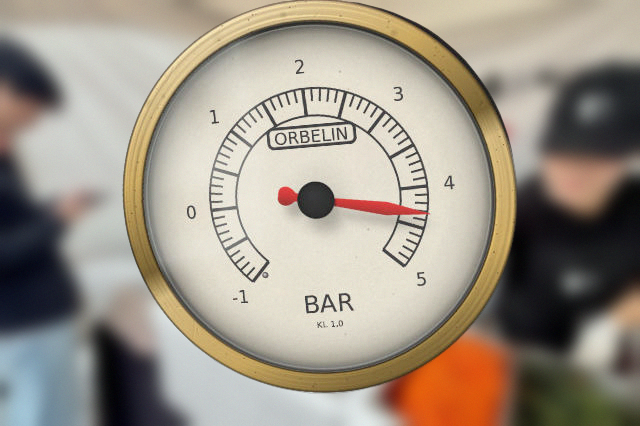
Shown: 4.3 bar
